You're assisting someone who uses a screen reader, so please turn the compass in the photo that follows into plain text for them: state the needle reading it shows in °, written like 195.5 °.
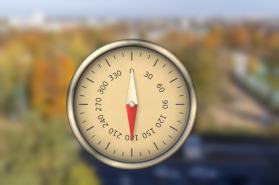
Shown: 180 °
